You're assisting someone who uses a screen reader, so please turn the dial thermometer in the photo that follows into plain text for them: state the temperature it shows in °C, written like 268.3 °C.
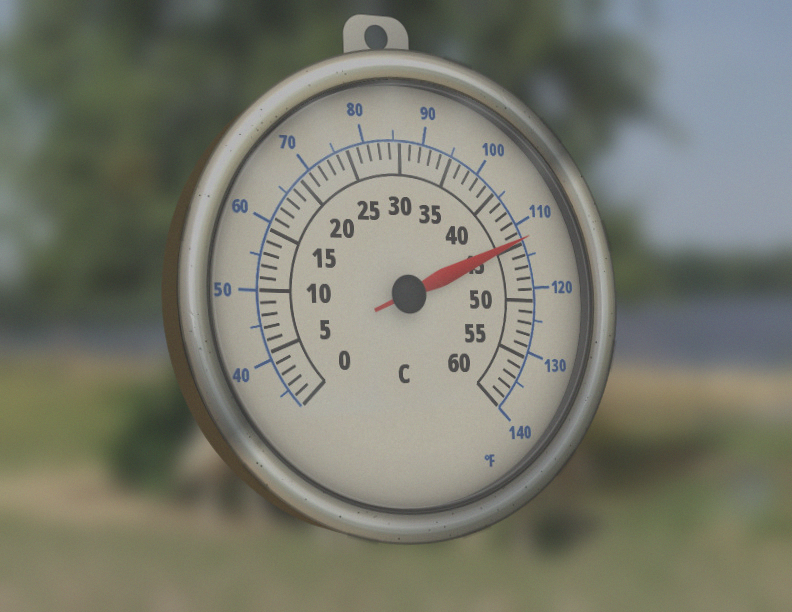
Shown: 44.5 °C
